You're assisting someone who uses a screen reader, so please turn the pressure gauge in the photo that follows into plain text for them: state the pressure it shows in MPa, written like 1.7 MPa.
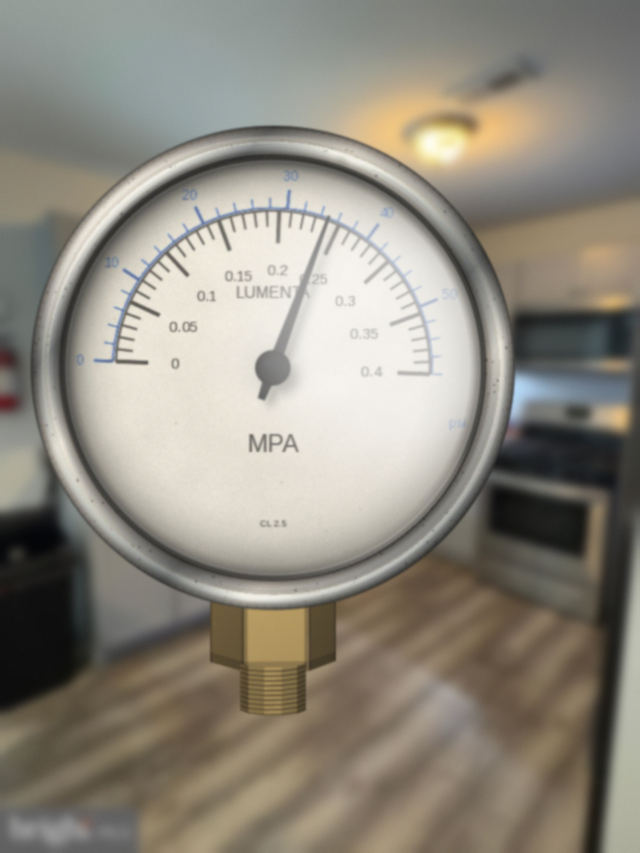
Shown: 0.24 MPa
